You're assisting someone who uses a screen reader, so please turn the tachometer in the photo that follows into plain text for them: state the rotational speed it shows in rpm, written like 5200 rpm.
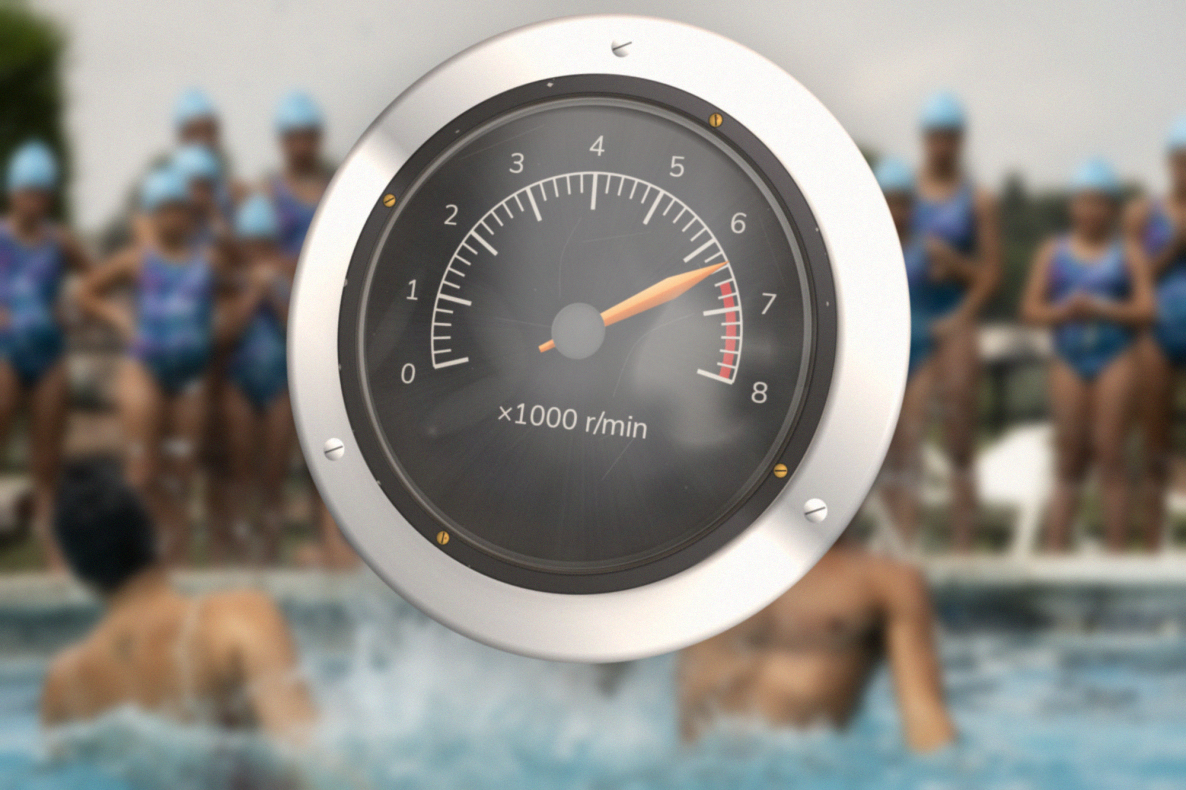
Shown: 6400 rpm
